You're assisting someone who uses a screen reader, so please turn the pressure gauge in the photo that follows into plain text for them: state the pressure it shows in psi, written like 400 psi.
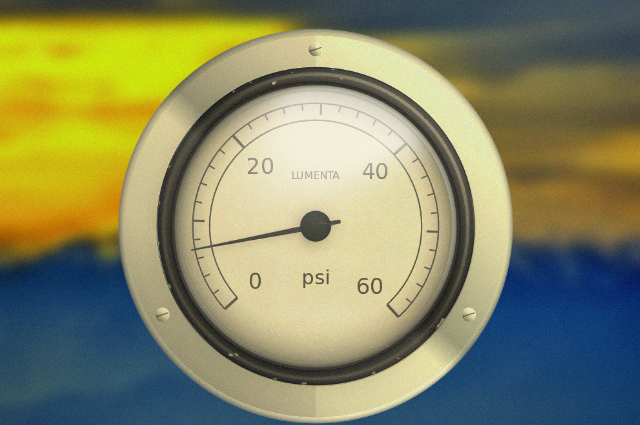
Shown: 7 psi
